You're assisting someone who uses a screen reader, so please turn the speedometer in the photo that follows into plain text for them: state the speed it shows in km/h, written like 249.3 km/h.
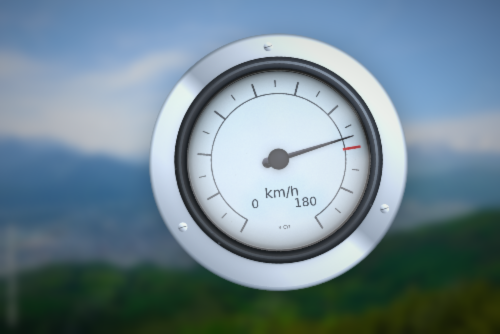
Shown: 135 km/h
